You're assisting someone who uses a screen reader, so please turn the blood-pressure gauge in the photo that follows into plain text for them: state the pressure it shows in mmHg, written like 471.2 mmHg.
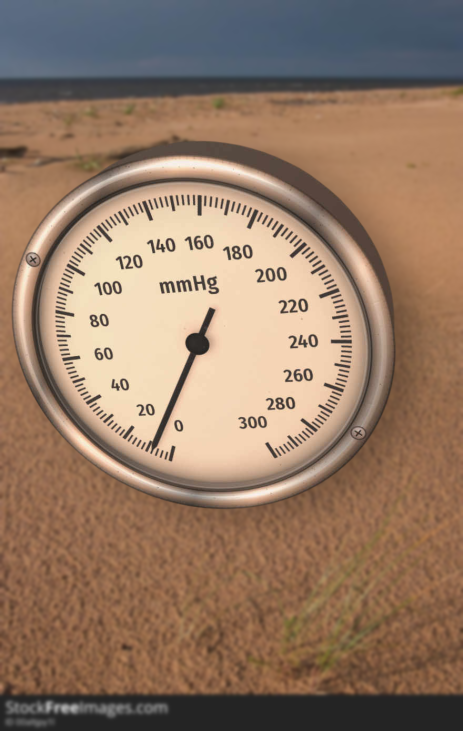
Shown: 8 mmHg
